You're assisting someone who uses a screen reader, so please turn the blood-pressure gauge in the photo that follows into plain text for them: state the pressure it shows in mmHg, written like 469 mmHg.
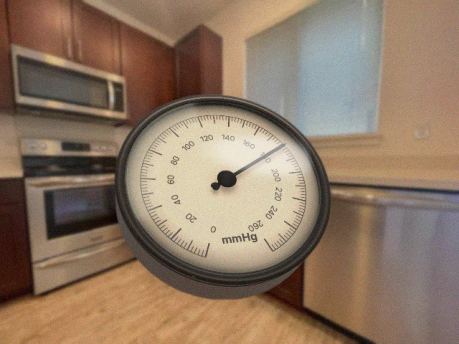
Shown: 180 mmHg
